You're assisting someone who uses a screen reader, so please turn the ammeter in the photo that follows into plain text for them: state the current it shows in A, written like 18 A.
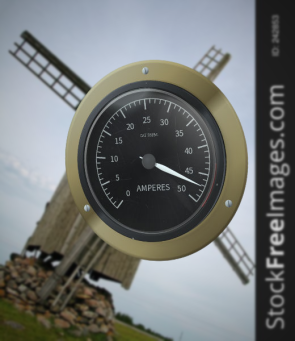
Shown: 47 A
